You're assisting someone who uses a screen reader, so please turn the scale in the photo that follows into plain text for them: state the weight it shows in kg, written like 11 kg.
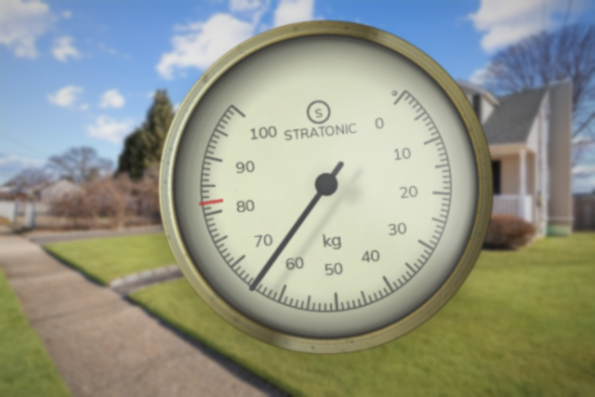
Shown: 65 kg
